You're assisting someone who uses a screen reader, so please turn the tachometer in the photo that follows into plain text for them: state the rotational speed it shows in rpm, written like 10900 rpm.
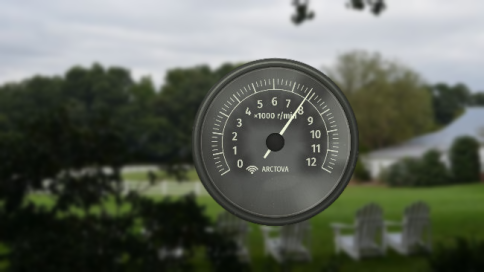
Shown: 7800 rpm
